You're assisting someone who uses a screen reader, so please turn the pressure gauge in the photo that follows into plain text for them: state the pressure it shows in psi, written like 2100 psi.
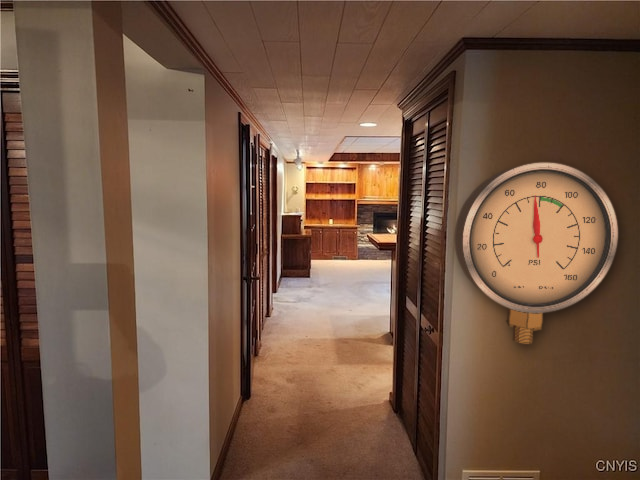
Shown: 75 psi
